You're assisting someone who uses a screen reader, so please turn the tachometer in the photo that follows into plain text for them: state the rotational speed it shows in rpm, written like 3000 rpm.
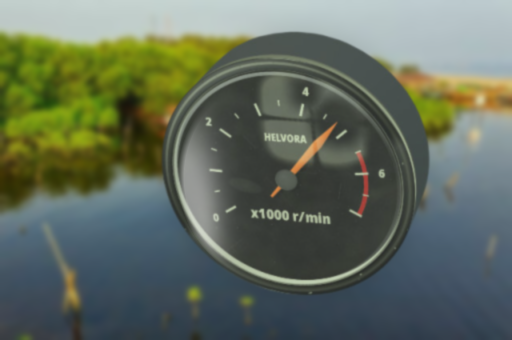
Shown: 4750 rpm
